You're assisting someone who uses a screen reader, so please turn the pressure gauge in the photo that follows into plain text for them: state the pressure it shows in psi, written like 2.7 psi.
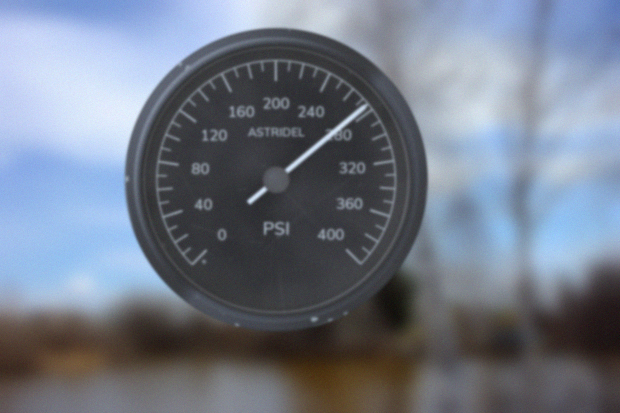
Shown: 275 psi
